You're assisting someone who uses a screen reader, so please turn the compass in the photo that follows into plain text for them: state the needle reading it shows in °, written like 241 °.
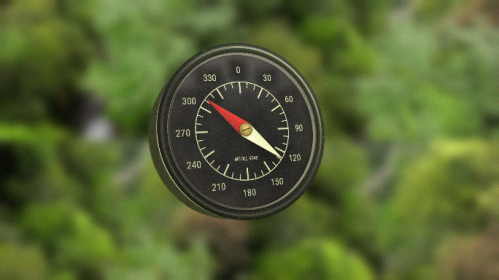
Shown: 310 °
